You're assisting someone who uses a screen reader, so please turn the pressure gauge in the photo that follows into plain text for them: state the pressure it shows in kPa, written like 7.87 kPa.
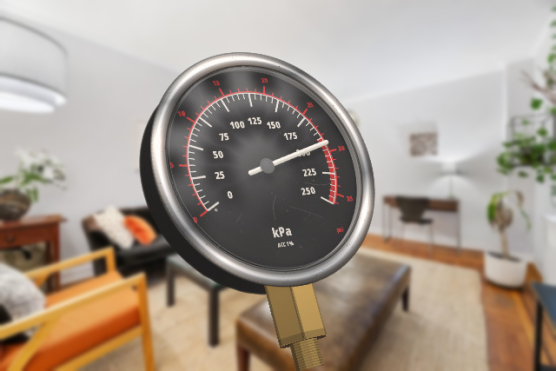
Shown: 200 kPa
